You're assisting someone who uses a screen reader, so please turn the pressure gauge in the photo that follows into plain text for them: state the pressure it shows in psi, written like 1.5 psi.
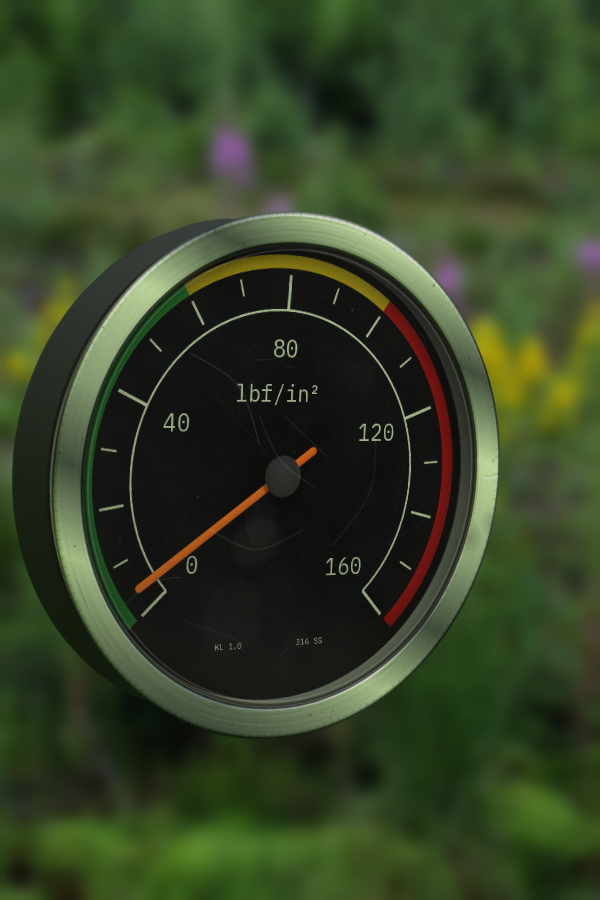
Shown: 5 psi
